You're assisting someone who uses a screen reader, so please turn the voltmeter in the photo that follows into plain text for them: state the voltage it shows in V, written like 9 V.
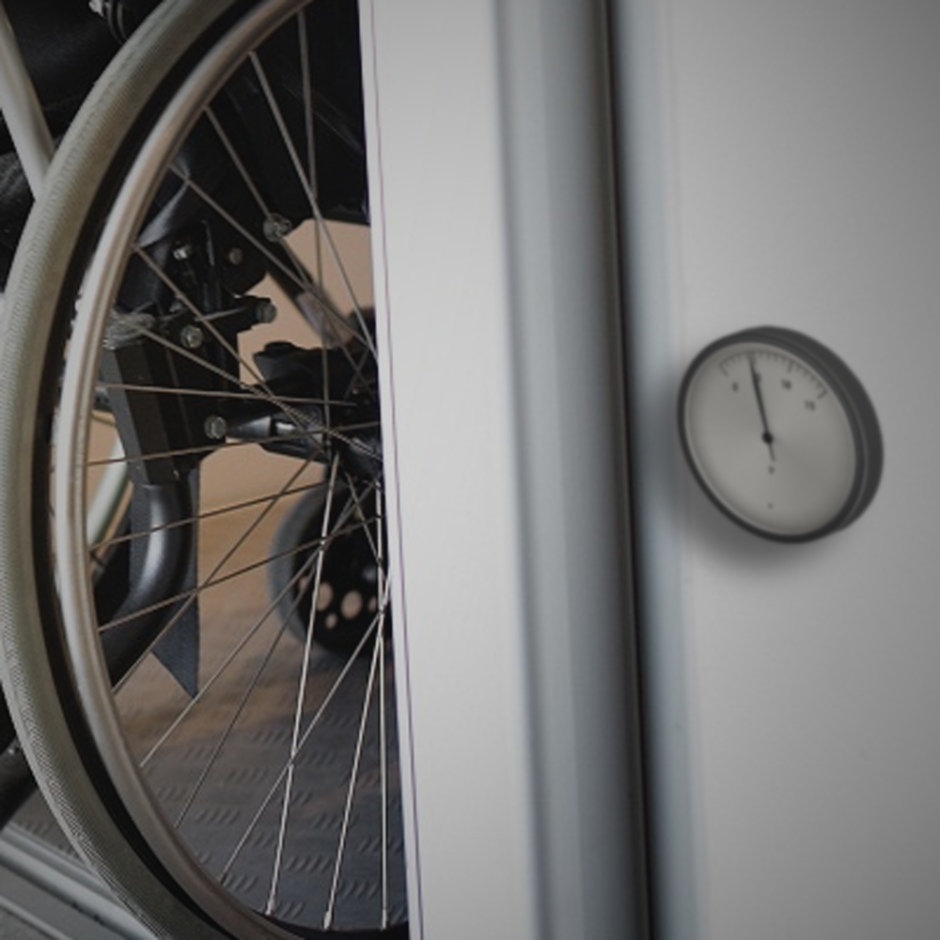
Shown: 5 V
